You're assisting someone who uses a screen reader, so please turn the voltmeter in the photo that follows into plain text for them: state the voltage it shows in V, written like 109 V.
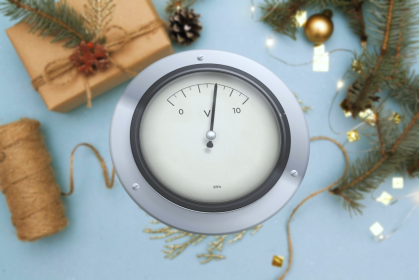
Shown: 6 V
